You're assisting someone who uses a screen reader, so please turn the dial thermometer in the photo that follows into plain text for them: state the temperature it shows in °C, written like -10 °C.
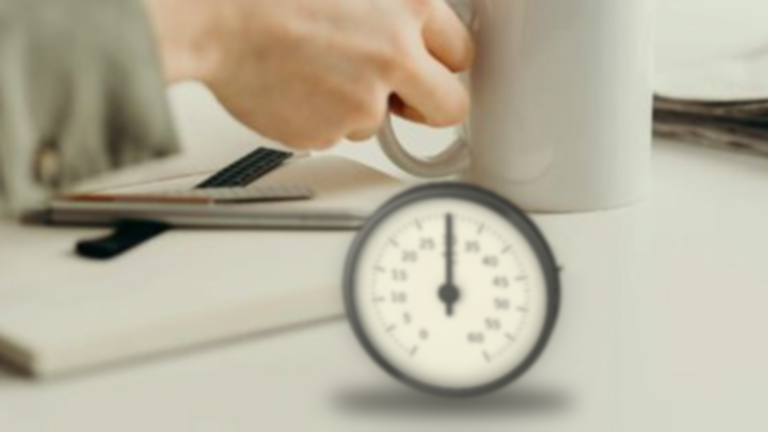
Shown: 30 °C
